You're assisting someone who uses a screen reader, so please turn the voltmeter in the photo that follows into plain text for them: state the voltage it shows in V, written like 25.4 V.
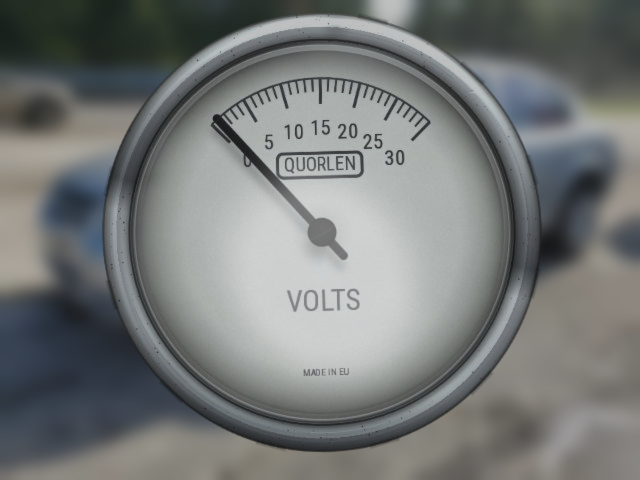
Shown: 1 V
